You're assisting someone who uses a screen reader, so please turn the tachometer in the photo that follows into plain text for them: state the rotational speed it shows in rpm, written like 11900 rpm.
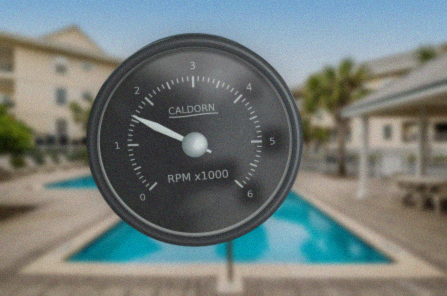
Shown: 1600 rpm
